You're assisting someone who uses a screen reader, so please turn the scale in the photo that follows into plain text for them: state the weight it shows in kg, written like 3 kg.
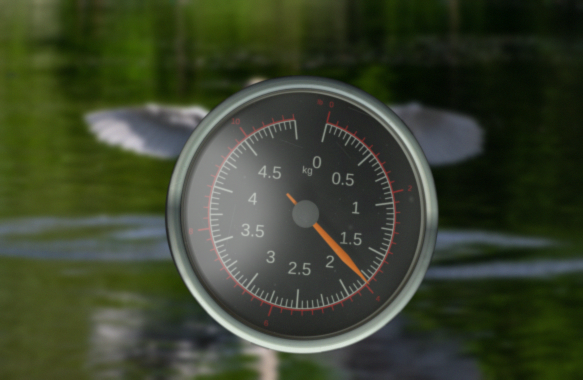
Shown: 1.8 kg
